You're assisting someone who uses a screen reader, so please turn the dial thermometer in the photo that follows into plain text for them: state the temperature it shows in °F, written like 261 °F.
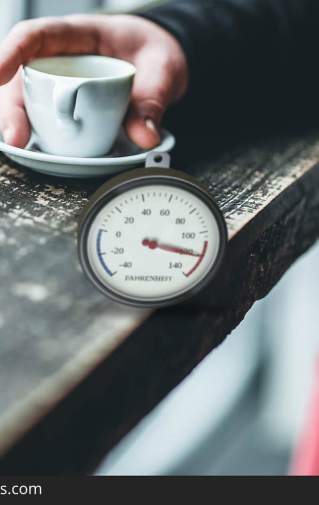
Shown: 120 °F
